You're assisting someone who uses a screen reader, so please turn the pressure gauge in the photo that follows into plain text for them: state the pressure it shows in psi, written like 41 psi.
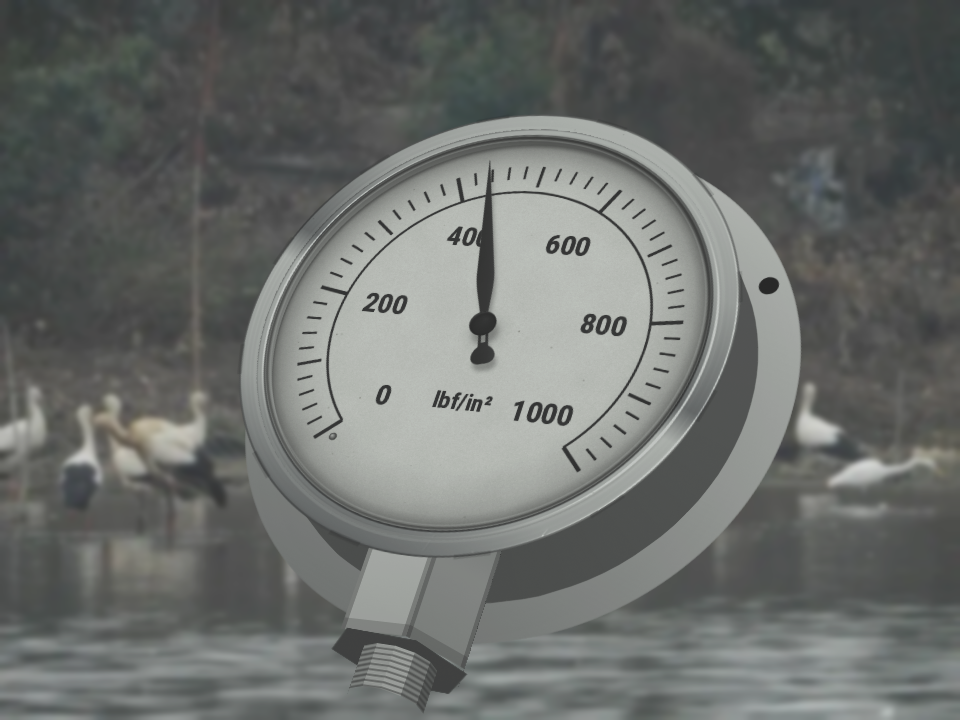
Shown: 440 psi
